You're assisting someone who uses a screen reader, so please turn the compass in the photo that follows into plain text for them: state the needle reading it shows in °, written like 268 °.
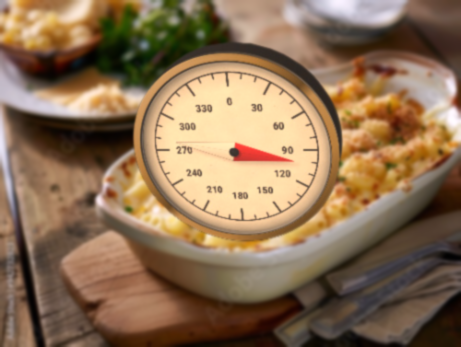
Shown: 100 °
